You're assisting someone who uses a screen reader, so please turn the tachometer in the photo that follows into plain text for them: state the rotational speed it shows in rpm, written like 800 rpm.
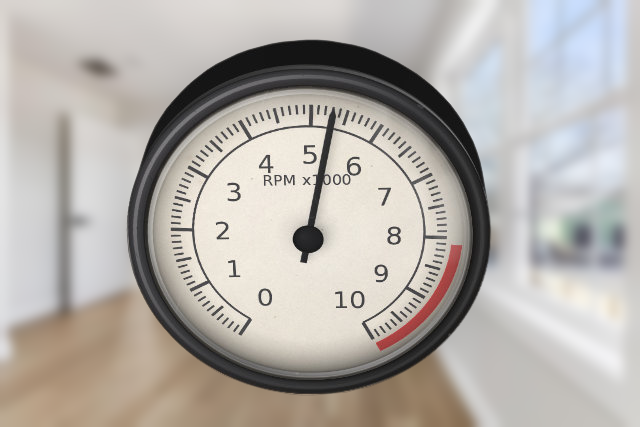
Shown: 5300 rpm
